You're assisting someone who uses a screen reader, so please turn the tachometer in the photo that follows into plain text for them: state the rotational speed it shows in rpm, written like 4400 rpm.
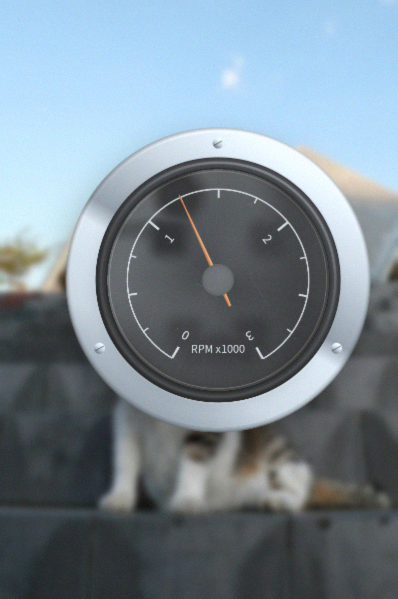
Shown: 1250 rpm
